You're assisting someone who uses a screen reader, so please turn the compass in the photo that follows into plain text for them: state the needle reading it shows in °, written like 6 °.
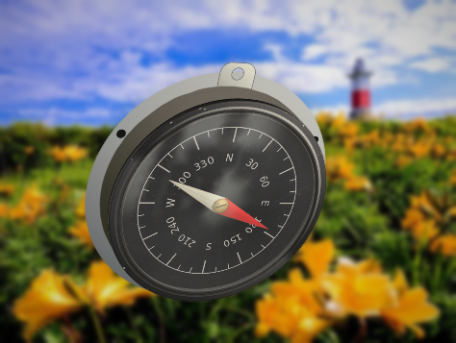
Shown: 115 °
